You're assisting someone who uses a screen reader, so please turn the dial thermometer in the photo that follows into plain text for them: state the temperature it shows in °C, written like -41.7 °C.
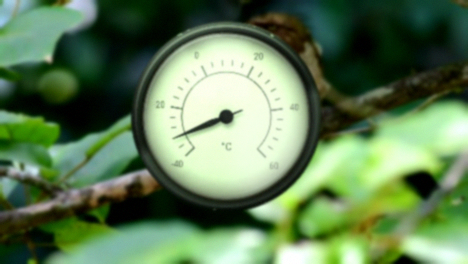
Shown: -32 °C
